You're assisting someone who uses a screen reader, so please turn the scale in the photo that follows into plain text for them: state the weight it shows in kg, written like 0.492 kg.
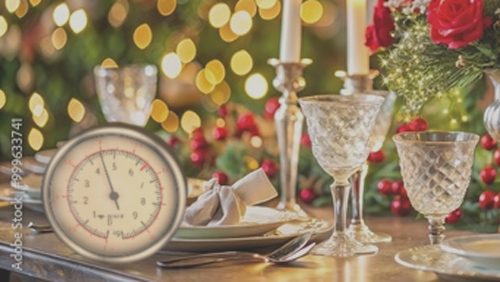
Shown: 4.5 kg
